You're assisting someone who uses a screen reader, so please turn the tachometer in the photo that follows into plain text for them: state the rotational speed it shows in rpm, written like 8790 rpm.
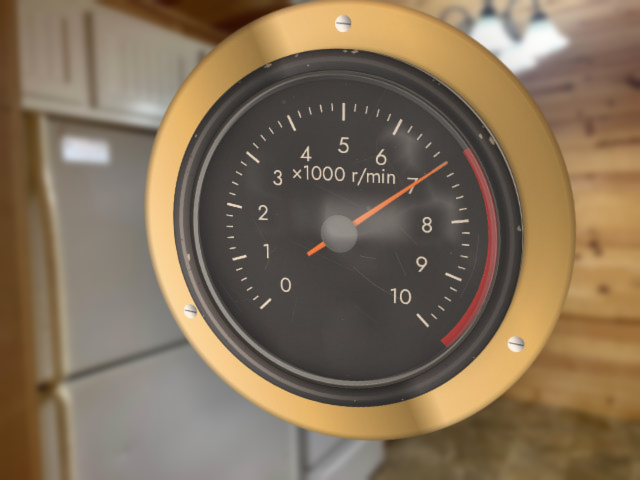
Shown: 7000 rpm
